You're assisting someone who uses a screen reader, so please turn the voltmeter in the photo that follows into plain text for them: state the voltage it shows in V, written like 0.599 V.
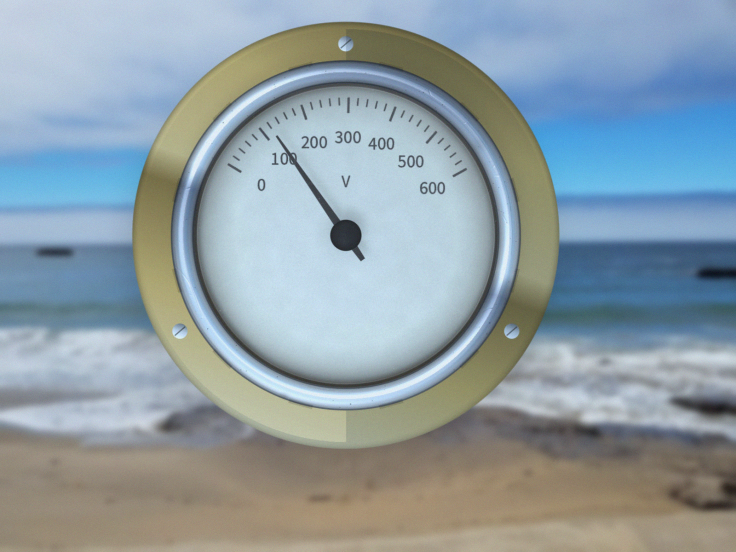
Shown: 120 V
